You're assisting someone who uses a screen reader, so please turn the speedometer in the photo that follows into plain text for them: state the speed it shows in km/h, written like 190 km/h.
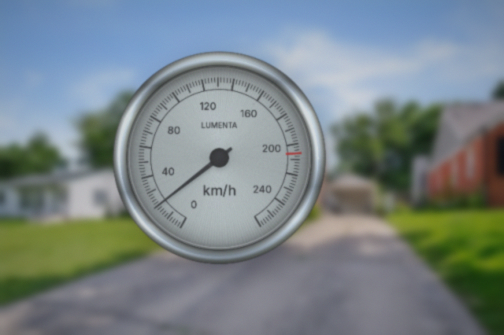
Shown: 20 km/h
